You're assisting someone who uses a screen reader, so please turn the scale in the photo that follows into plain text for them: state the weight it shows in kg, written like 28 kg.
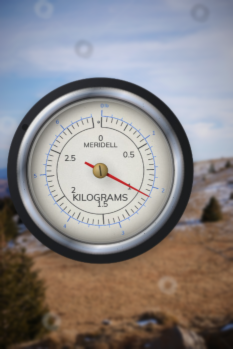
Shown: 1 kg
